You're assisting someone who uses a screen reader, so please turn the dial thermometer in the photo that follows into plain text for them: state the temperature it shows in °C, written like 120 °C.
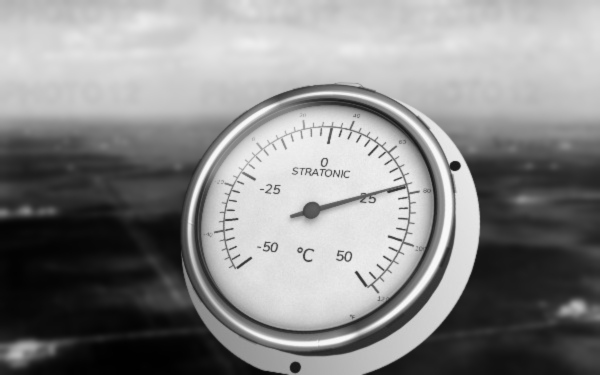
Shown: 25 °C
